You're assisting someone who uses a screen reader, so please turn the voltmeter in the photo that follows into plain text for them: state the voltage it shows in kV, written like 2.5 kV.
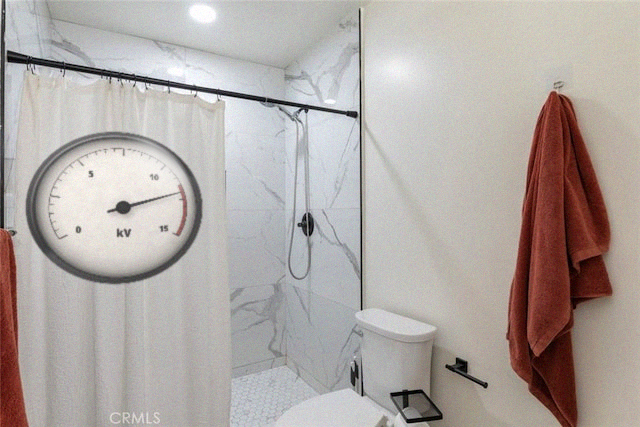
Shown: 12 kV
